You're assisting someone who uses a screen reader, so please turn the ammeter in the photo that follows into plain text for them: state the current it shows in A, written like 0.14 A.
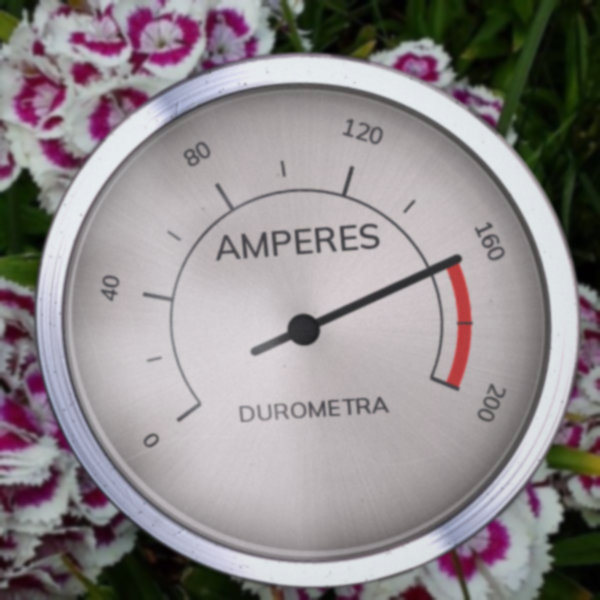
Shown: 160 A
